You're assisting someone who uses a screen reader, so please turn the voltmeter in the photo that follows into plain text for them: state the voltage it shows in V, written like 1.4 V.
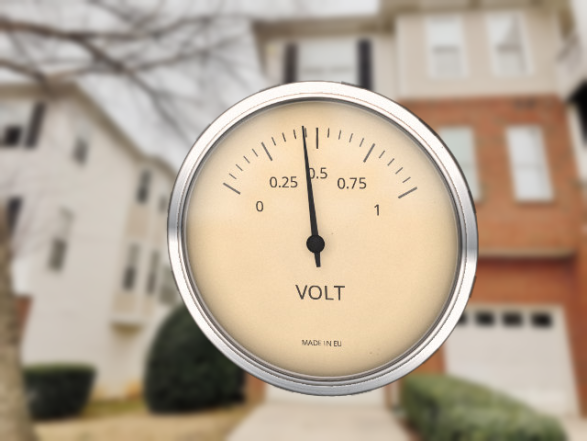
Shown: 0.45 V
